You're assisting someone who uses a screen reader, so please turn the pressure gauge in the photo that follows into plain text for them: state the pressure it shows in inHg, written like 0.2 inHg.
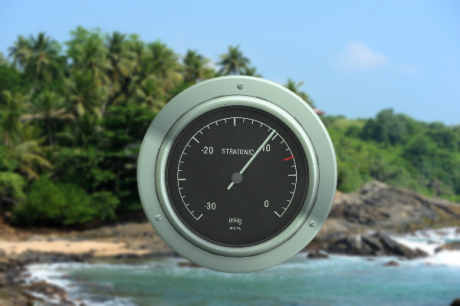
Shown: -10.5 inHg
